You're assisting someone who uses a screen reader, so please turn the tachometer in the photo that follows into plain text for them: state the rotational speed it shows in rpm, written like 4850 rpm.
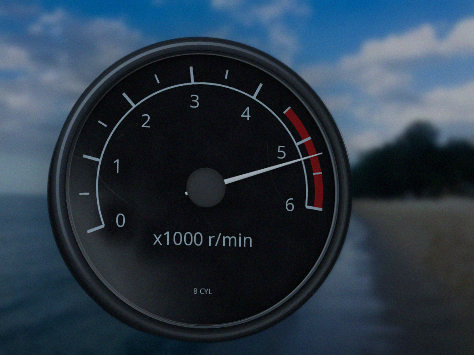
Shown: 5250 rpm
